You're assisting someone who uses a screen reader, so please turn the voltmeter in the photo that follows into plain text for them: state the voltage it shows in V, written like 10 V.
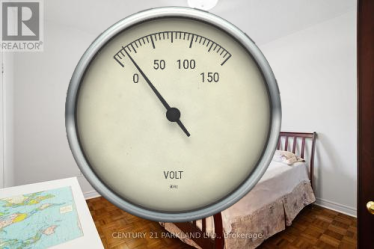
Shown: 15 V
